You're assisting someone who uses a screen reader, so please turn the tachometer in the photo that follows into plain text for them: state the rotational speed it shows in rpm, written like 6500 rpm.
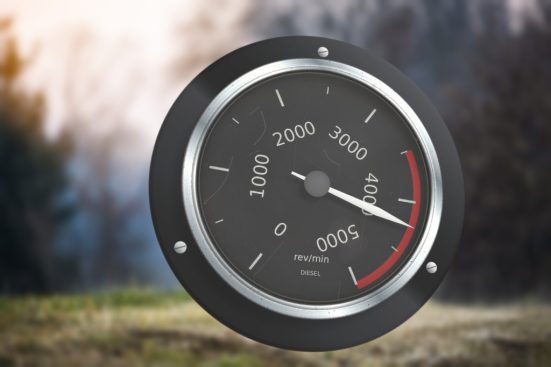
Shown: 4250 rpm
